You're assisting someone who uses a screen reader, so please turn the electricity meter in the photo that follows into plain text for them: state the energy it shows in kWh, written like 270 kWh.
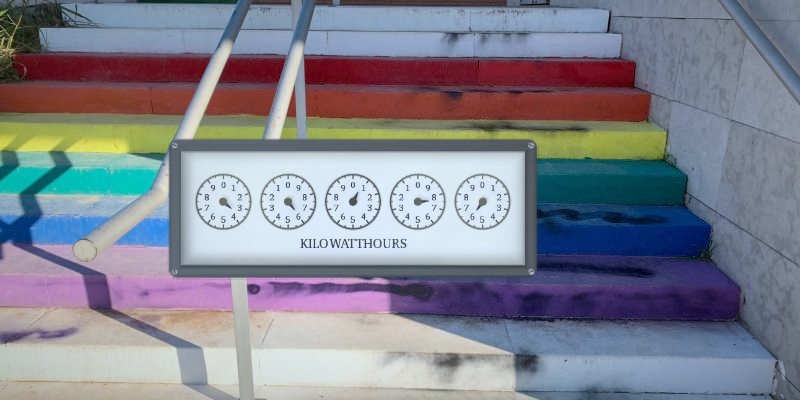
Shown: 36076 kWh
